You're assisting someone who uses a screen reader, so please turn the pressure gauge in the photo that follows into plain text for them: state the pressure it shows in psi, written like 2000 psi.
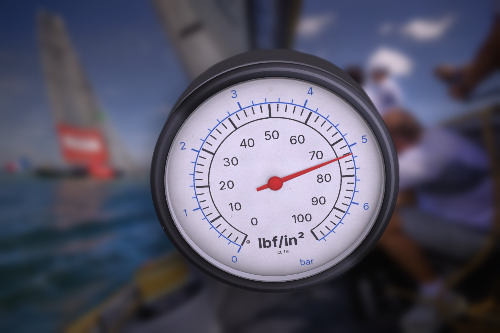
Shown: 74 psi
